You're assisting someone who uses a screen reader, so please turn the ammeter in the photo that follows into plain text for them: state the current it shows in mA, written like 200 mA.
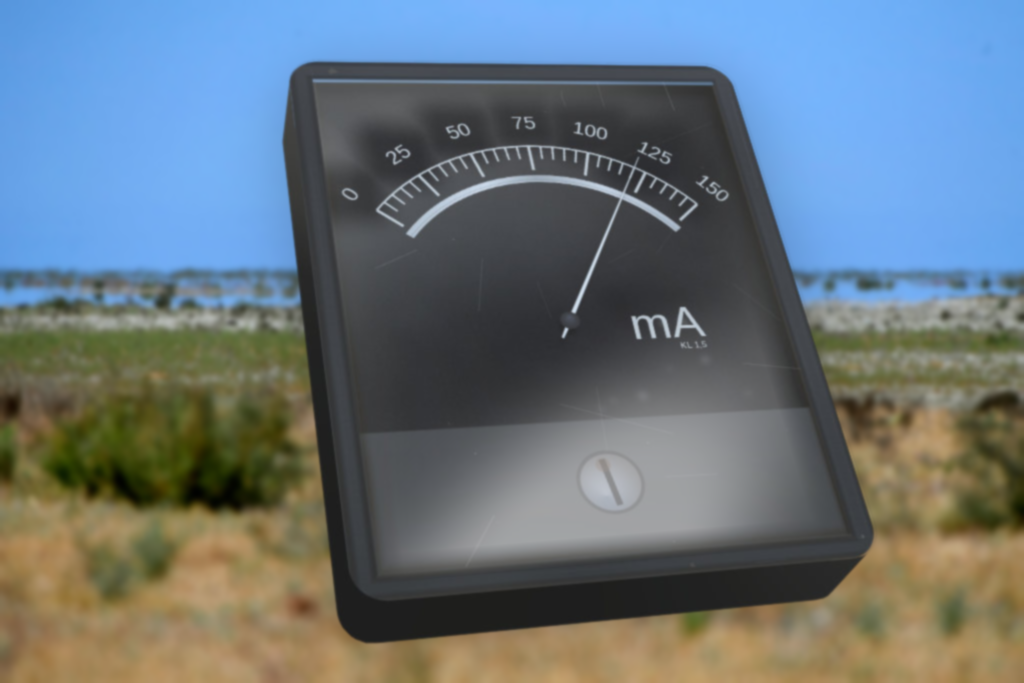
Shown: 120 mA
